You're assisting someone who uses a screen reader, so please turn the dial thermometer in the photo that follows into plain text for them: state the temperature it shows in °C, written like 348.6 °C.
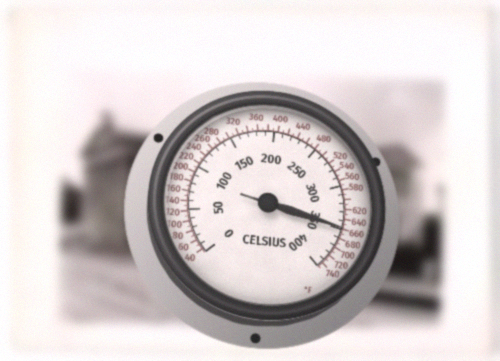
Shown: 350 °C
